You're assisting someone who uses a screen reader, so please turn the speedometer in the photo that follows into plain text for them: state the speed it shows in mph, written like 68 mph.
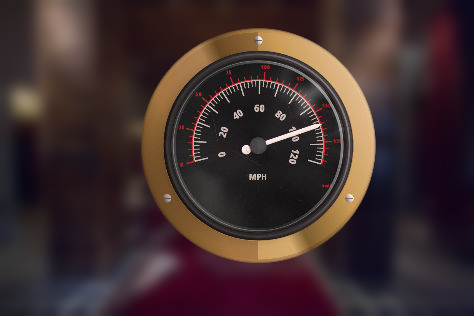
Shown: 100 mph
